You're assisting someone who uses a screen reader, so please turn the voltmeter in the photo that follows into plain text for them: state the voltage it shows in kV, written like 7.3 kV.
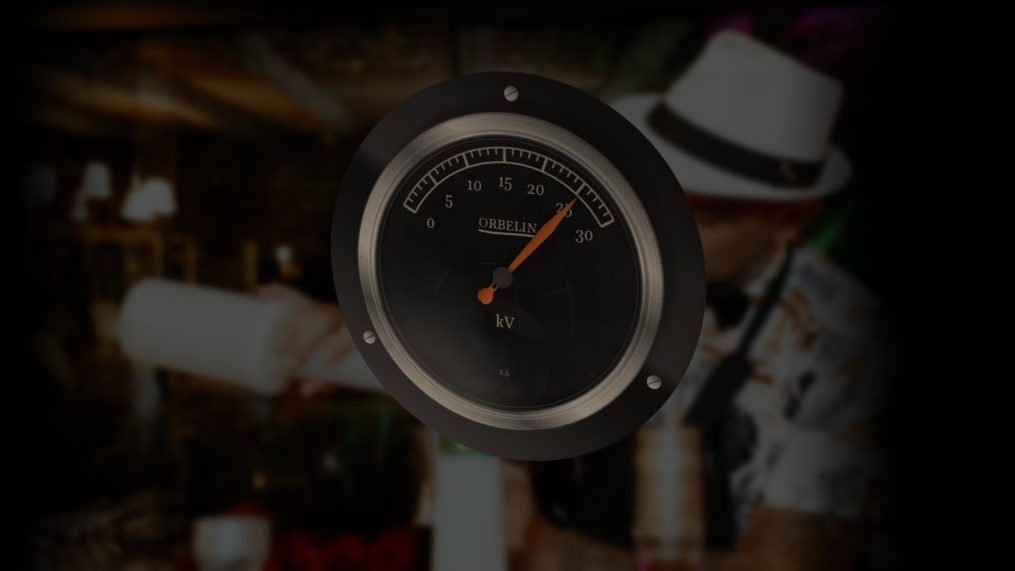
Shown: 25.5 kV
